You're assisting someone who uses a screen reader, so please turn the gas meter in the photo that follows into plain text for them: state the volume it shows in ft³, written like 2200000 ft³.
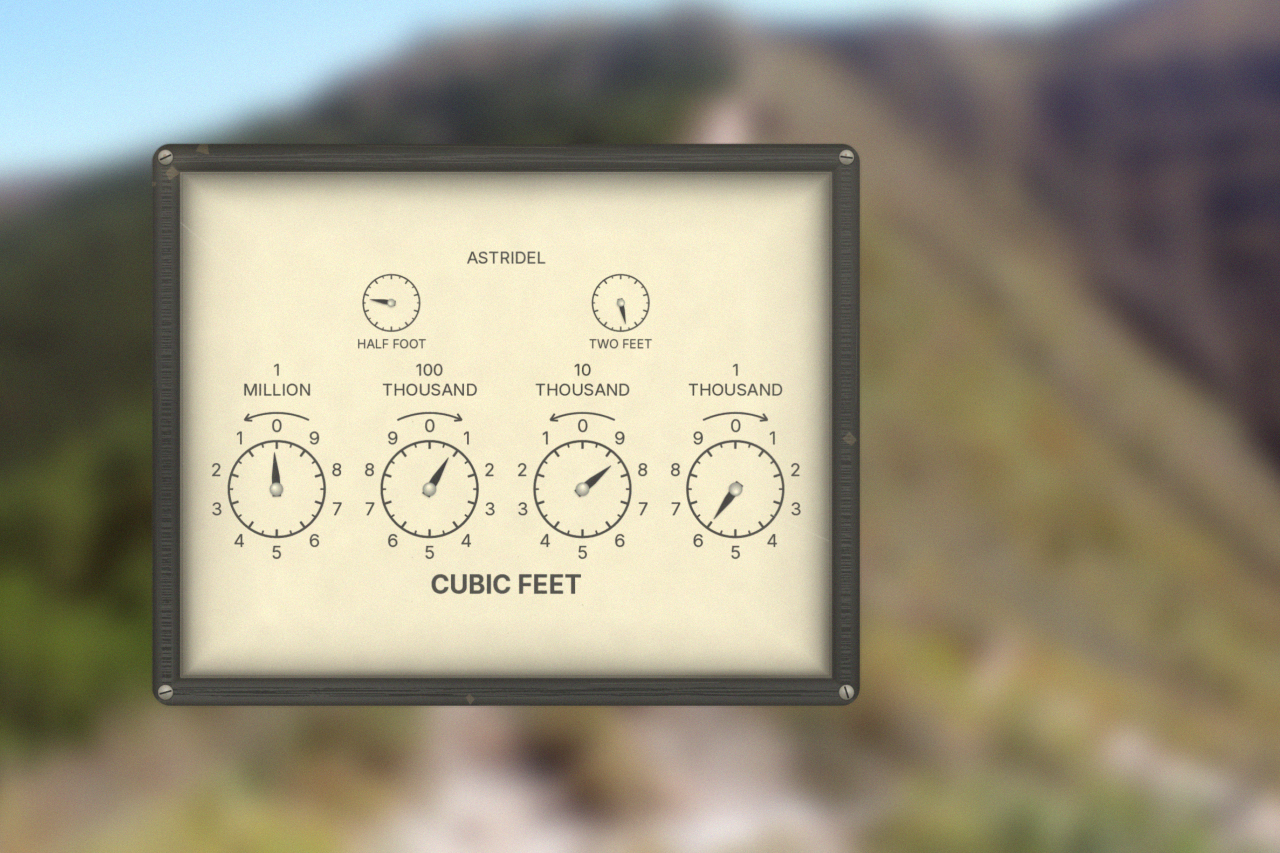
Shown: 8600 ft³
